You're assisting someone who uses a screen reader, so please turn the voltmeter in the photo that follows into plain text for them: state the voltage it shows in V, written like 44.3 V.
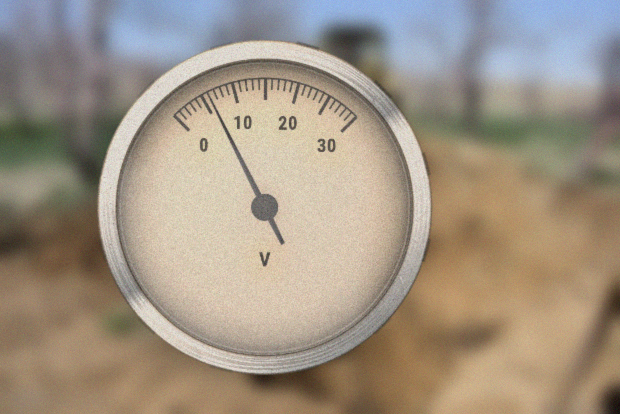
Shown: 6 V
